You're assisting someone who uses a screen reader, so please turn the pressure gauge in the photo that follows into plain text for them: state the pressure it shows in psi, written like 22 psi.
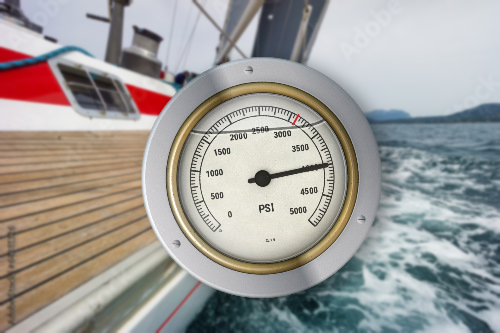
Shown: 4000 psi
